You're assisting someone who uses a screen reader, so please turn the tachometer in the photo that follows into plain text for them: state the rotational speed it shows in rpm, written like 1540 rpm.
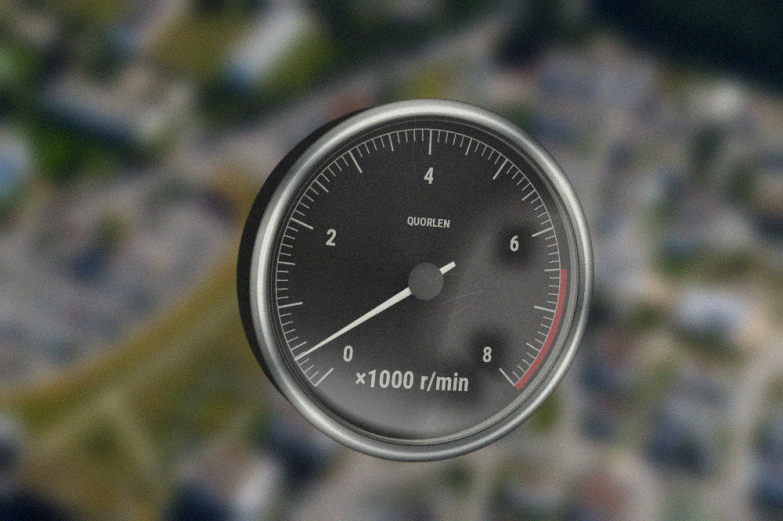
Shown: 400 rpm
